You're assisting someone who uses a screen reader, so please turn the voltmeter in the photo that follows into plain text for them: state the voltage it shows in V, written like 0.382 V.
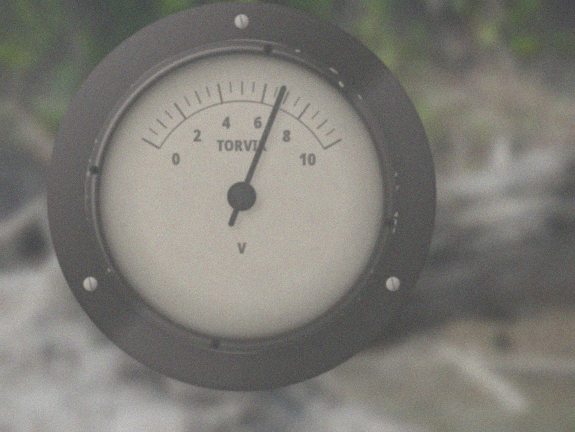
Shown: 6.75 V
